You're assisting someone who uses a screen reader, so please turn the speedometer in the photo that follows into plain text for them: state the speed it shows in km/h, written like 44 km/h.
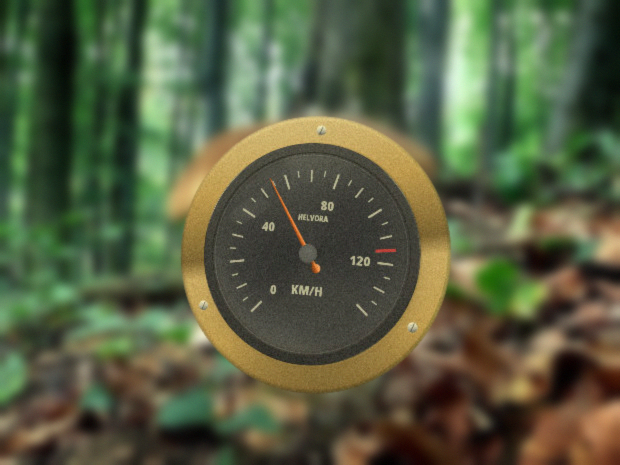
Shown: 55 km/h
